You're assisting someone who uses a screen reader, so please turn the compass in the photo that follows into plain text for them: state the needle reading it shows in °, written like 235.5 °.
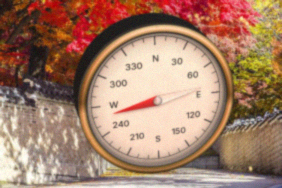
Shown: 260 °
